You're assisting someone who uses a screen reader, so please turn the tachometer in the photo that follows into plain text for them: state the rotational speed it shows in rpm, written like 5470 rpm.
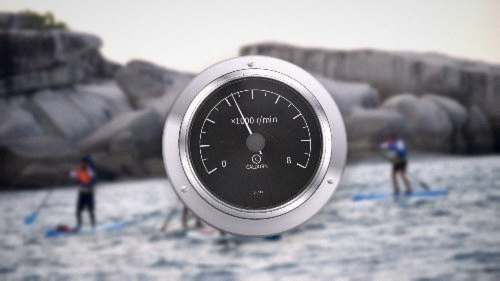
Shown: 3250 rpm
